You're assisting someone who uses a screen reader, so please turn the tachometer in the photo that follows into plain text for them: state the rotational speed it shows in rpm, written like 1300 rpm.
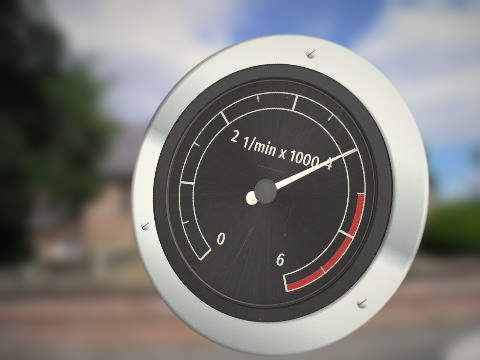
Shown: 4000 rpm
